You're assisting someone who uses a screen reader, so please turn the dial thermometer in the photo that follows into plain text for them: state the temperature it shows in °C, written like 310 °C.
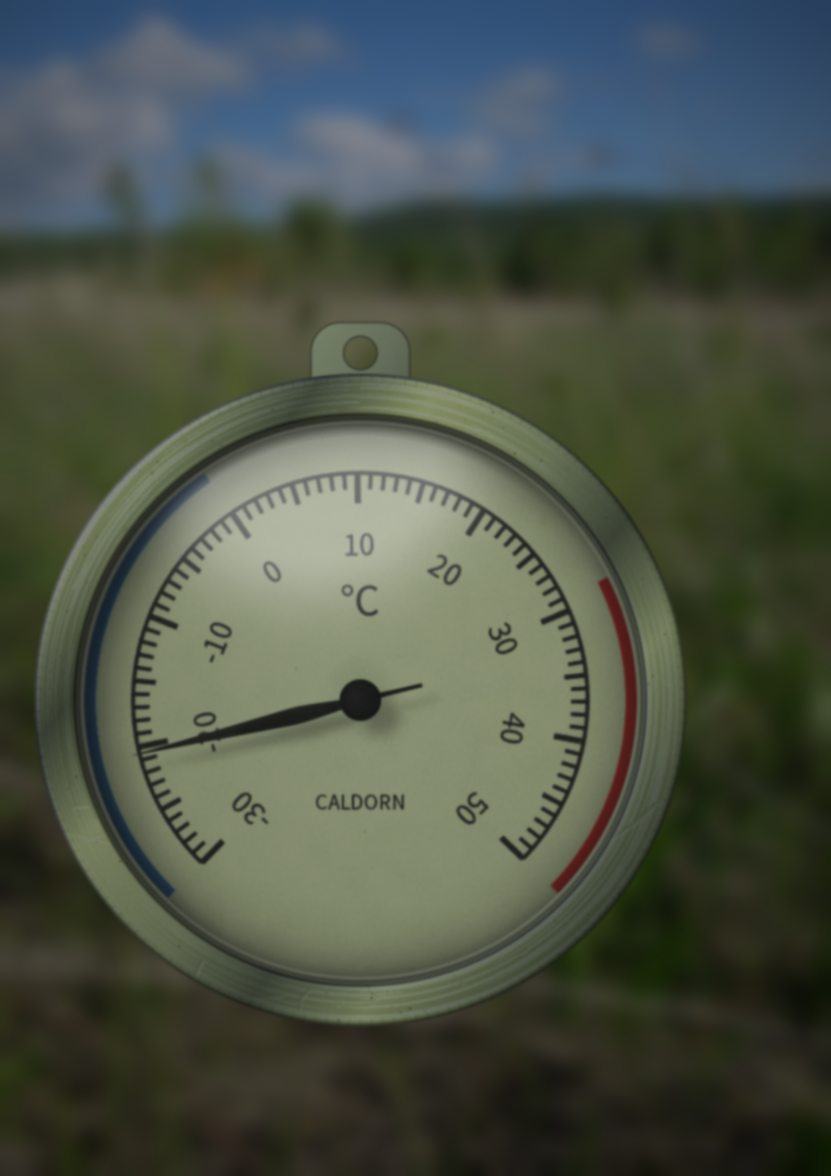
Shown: -20.5 °C
